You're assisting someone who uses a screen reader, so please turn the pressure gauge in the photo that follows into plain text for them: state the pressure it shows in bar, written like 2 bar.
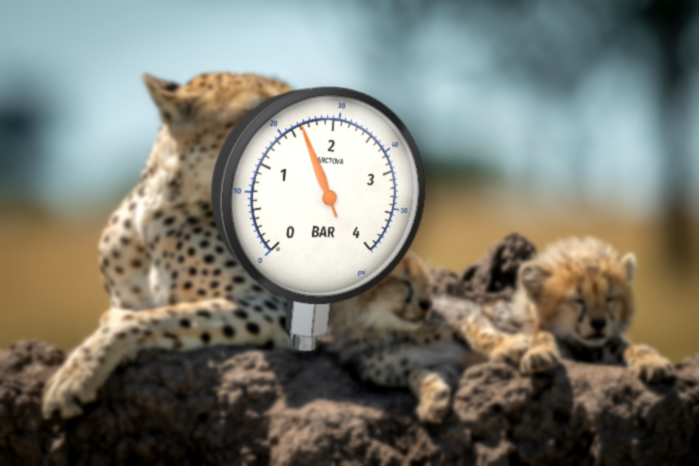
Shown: 1.6 bar
